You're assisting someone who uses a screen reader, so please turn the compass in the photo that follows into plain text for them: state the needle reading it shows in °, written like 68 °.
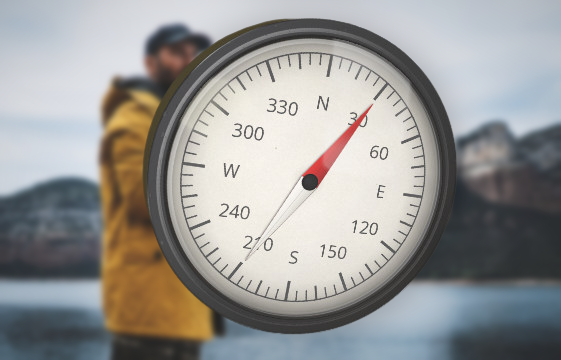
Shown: 30 °
